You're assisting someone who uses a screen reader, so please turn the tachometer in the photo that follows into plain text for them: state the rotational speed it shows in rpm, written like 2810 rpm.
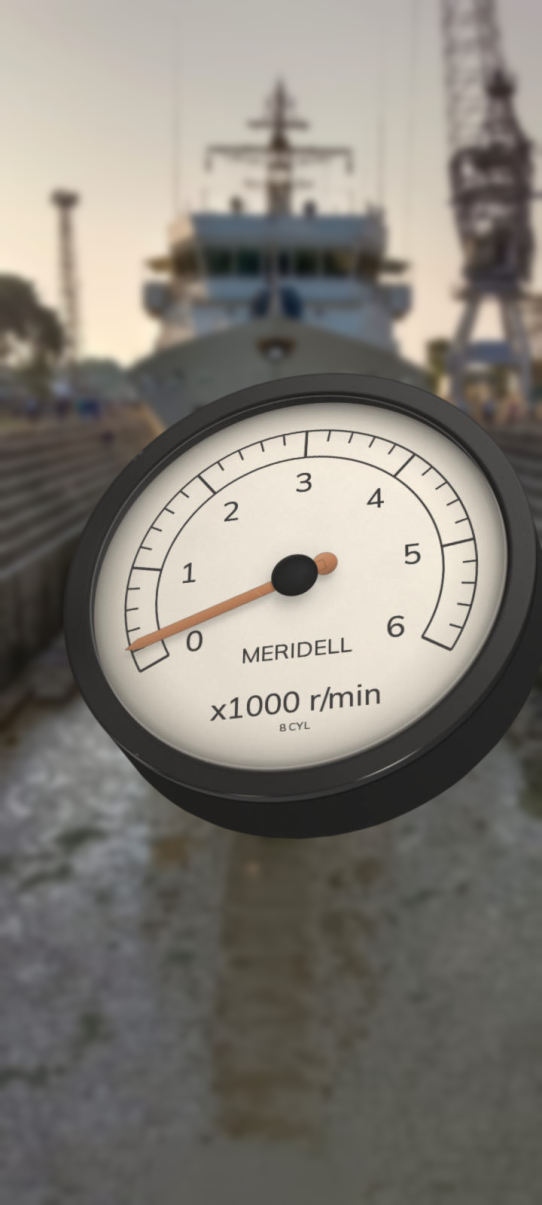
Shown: 200 rpm
